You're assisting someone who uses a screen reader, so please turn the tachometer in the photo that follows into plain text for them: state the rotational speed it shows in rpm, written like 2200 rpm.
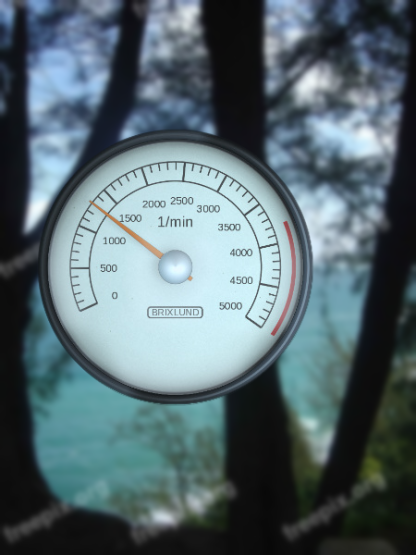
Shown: 1300 rpm
